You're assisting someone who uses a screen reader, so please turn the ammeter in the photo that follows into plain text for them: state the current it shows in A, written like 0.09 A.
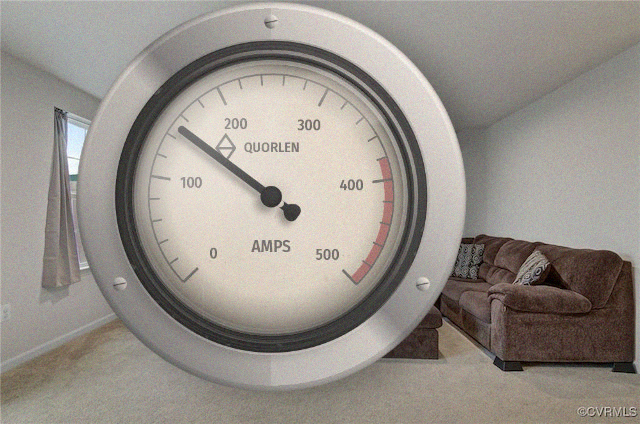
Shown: 150 A
